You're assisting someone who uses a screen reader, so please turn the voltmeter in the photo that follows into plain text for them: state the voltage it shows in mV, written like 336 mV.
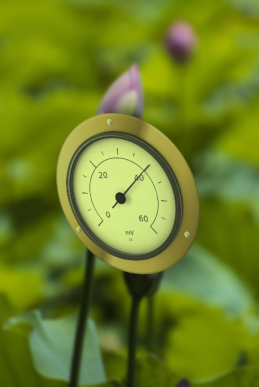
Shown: 40 mV
